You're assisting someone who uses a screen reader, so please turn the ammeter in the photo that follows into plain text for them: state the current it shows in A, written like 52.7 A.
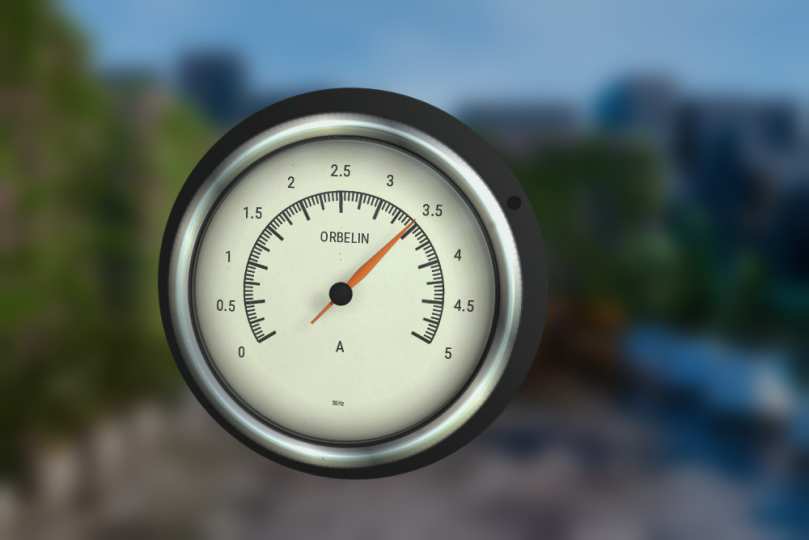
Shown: 3.45 A
